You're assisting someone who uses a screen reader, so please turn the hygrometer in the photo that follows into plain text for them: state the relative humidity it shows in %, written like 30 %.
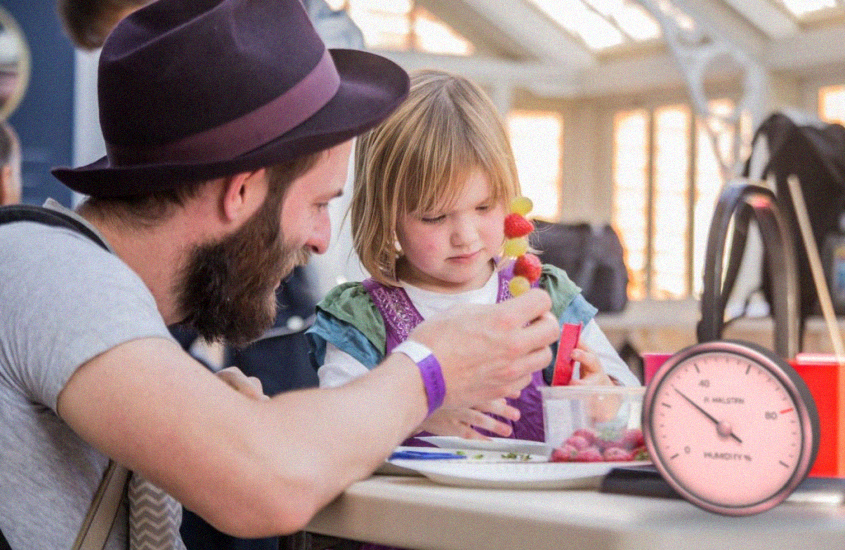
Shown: 28 %
